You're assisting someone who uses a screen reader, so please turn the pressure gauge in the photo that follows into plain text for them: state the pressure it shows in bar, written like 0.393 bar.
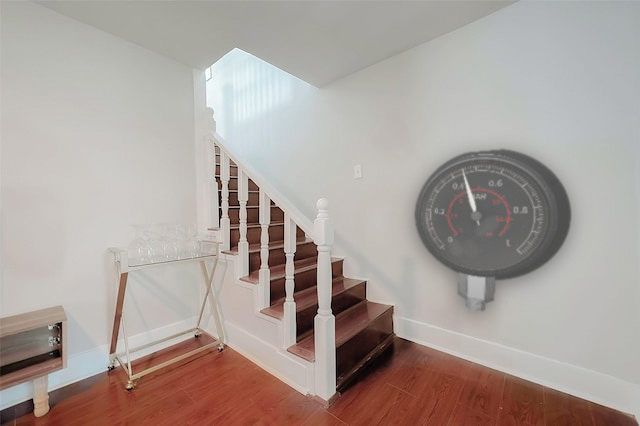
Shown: 0.45 bar
